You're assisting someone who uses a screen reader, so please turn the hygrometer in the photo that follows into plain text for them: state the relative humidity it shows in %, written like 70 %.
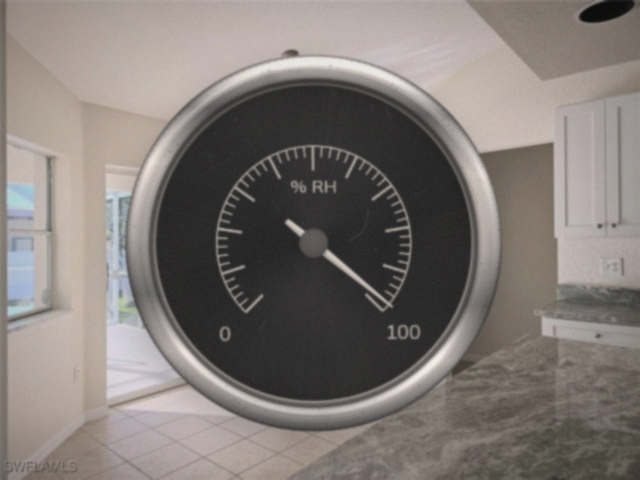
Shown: 98 %
